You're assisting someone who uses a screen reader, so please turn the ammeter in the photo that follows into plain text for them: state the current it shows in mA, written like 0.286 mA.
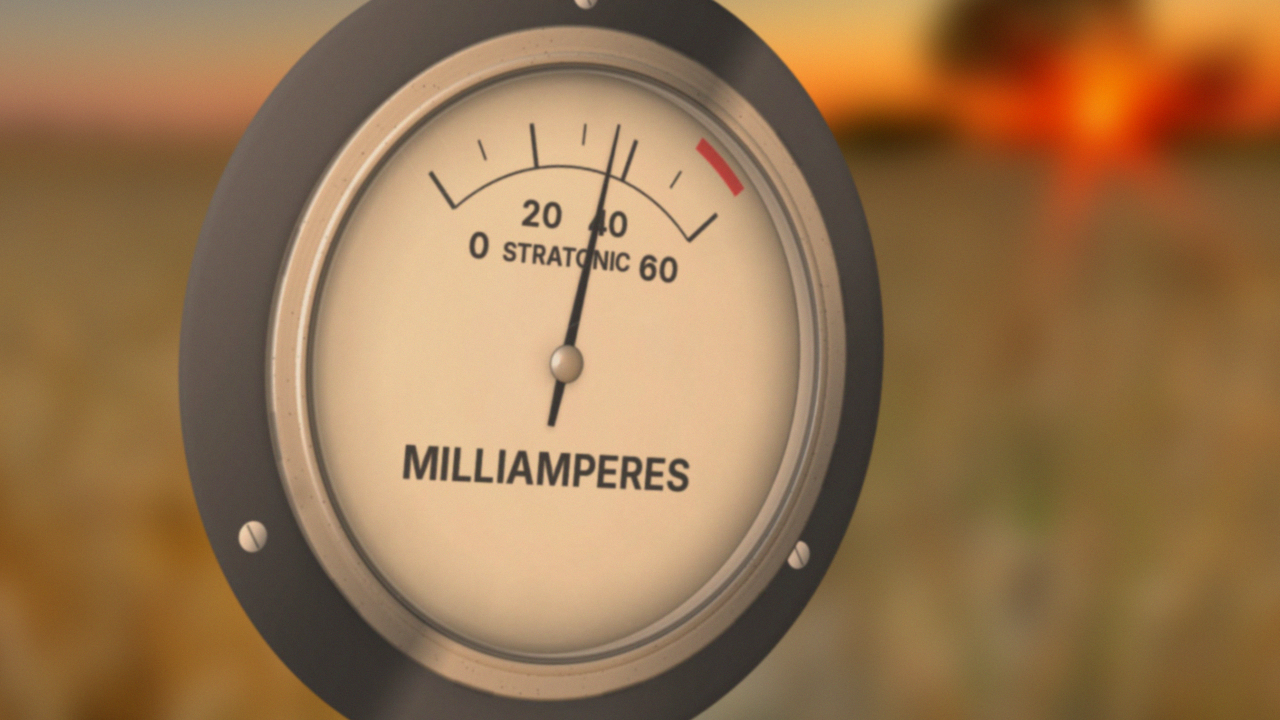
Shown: 35 mA
